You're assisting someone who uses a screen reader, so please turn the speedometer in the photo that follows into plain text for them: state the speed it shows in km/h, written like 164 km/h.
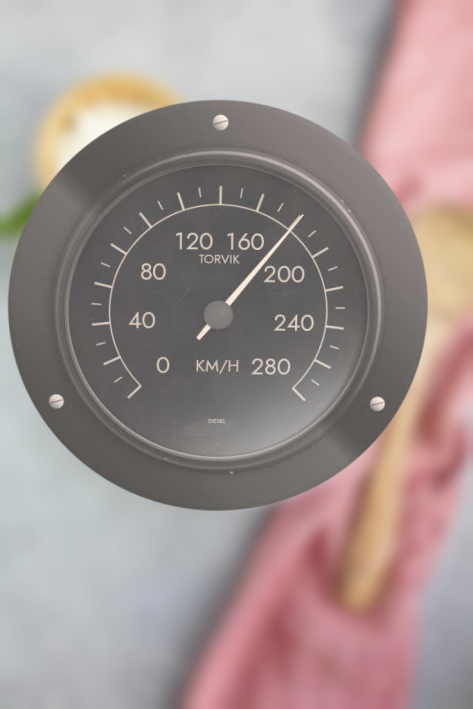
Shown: 180 km/h
